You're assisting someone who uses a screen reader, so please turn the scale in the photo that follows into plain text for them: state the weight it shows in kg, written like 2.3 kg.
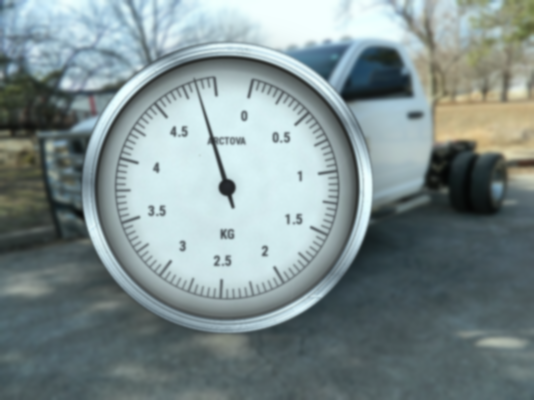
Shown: 4.85 kg
